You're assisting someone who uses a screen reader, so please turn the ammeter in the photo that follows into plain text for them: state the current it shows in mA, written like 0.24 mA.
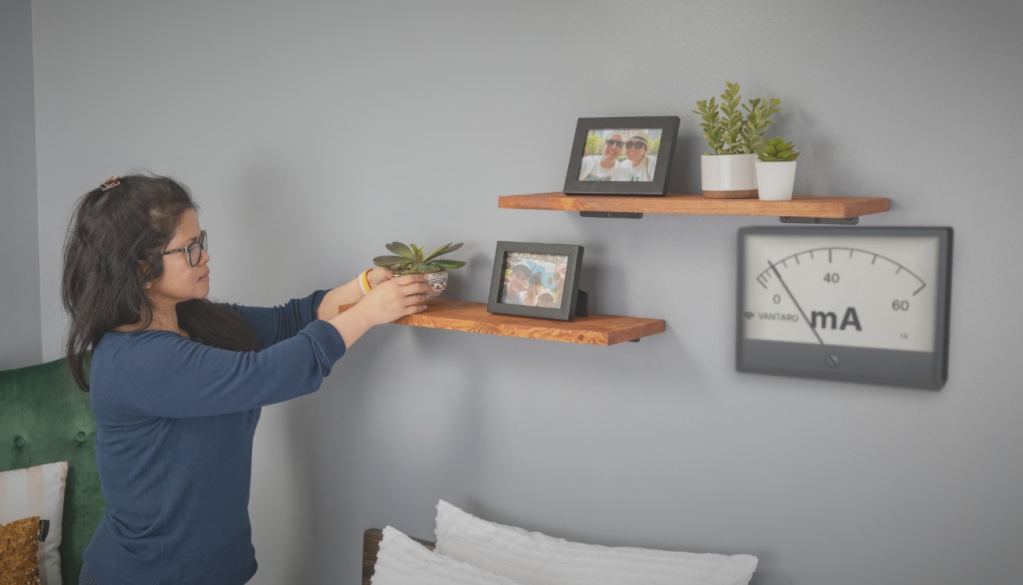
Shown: 20 mA
